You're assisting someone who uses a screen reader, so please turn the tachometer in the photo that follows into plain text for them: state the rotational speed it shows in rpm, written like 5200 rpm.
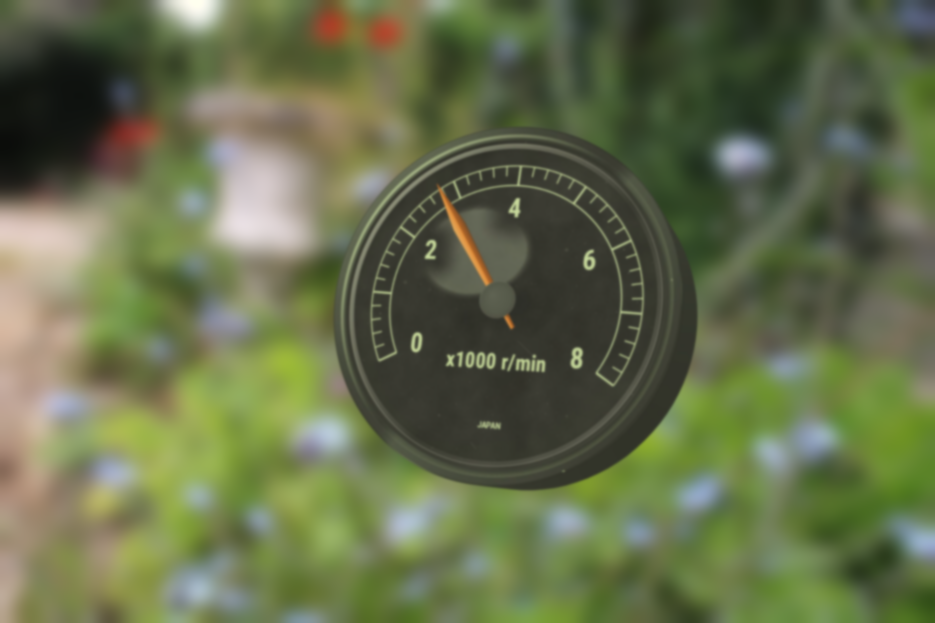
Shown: 2800 rpm
